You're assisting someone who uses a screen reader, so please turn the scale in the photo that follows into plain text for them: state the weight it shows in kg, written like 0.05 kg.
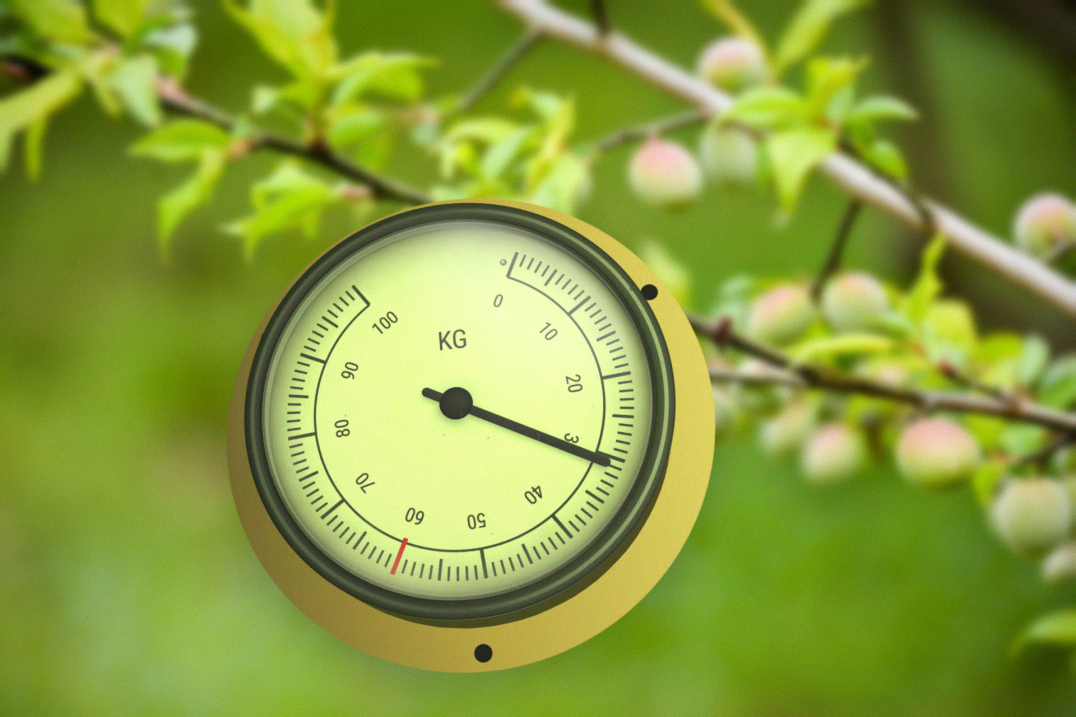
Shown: 31 kg
